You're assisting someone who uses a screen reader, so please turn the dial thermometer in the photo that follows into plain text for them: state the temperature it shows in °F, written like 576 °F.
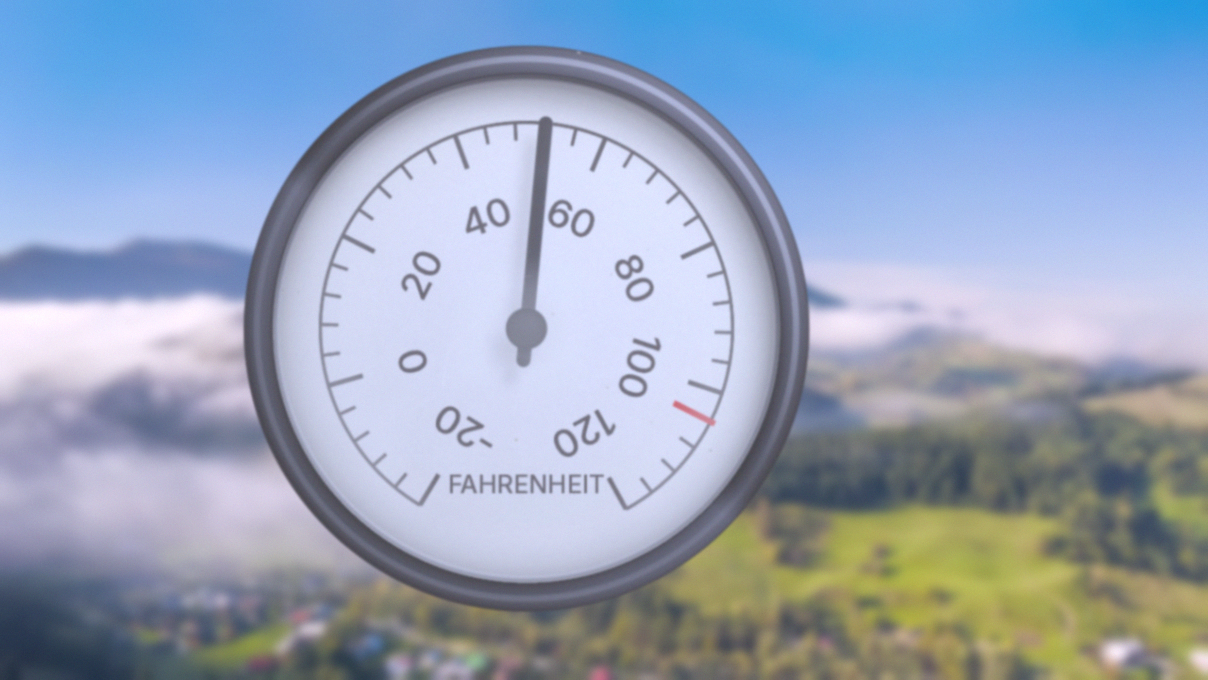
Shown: 52 °F
